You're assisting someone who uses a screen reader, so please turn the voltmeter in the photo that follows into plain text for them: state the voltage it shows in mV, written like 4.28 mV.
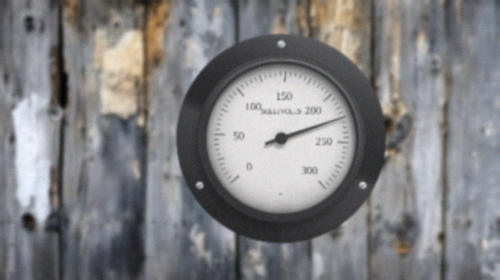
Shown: 225 mV
